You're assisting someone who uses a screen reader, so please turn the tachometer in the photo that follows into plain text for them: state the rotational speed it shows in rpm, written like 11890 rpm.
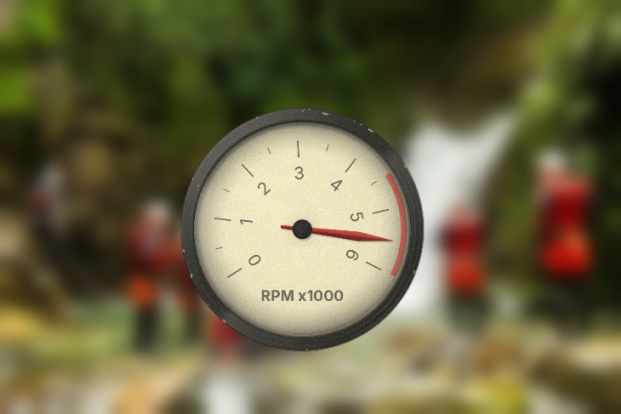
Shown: 5500 rpm
